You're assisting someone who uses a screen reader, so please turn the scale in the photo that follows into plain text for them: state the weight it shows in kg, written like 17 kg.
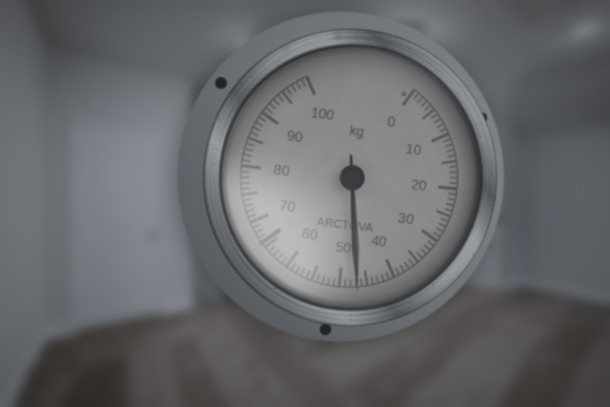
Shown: 47 kg
